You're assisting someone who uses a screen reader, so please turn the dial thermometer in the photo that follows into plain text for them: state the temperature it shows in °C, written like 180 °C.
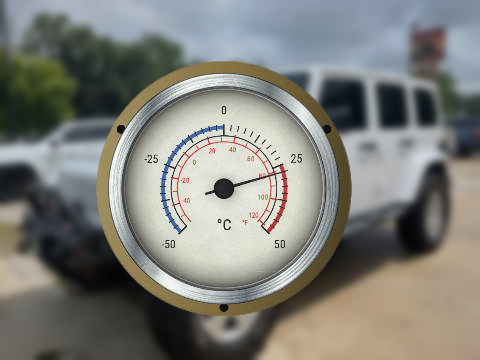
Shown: 27.5 °C
